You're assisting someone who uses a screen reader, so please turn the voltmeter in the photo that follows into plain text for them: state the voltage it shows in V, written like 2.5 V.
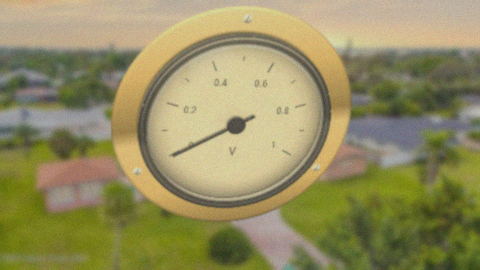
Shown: 0 V
